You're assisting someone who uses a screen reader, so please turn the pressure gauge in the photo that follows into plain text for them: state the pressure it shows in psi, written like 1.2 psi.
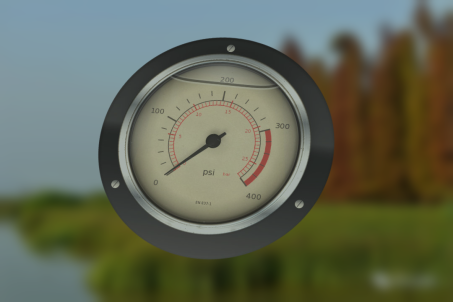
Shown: 0 psi
